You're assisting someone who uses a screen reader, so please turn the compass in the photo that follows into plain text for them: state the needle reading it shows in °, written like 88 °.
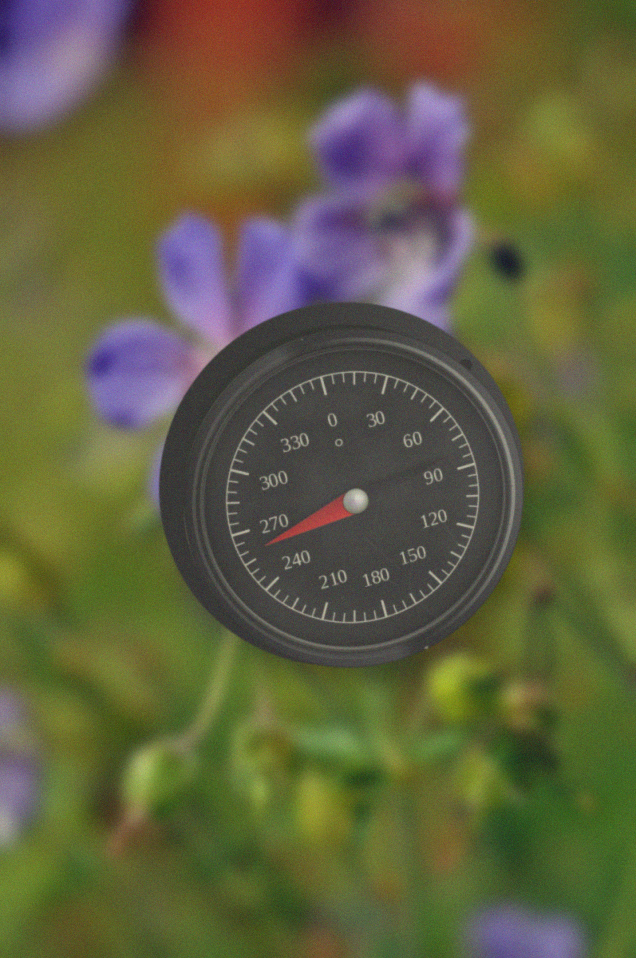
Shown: 260 °
